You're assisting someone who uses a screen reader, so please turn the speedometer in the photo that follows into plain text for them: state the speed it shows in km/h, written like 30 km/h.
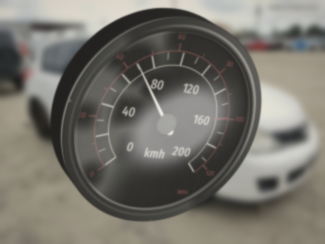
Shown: 70 km/h
